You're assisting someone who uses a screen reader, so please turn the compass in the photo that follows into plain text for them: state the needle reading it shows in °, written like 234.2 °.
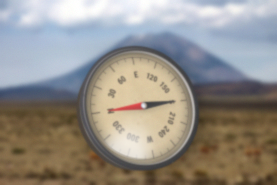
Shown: 0 °
